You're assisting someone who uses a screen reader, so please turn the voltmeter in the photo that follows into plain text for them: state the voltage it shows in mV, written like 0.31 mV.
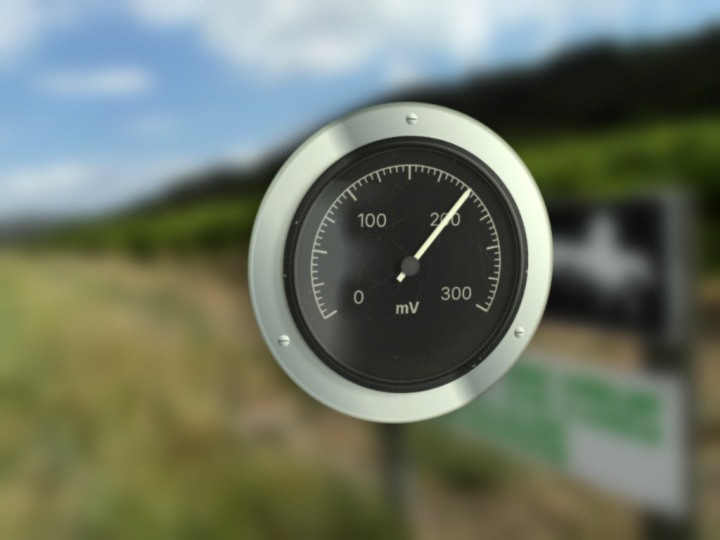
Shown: 200 mV
